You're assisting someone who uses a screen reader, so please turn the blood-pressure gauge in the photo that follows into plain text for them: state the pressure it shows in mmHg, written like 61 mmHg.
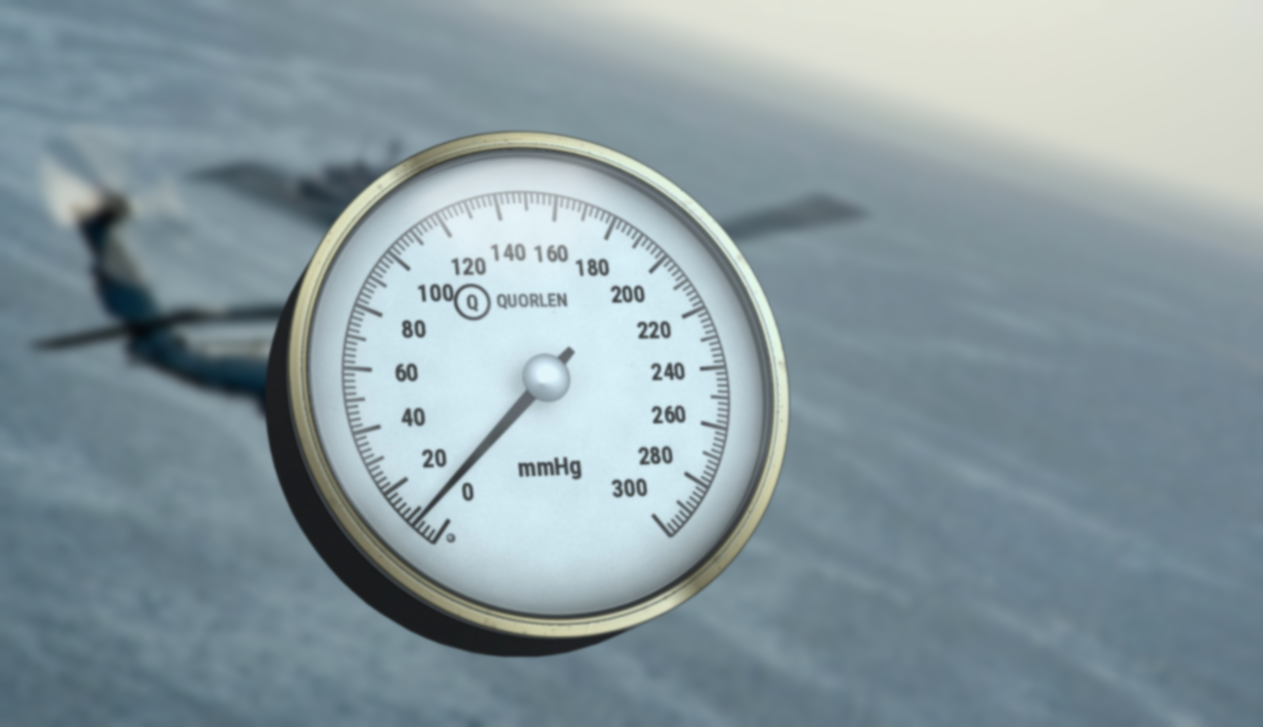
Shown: 8 mmHg
